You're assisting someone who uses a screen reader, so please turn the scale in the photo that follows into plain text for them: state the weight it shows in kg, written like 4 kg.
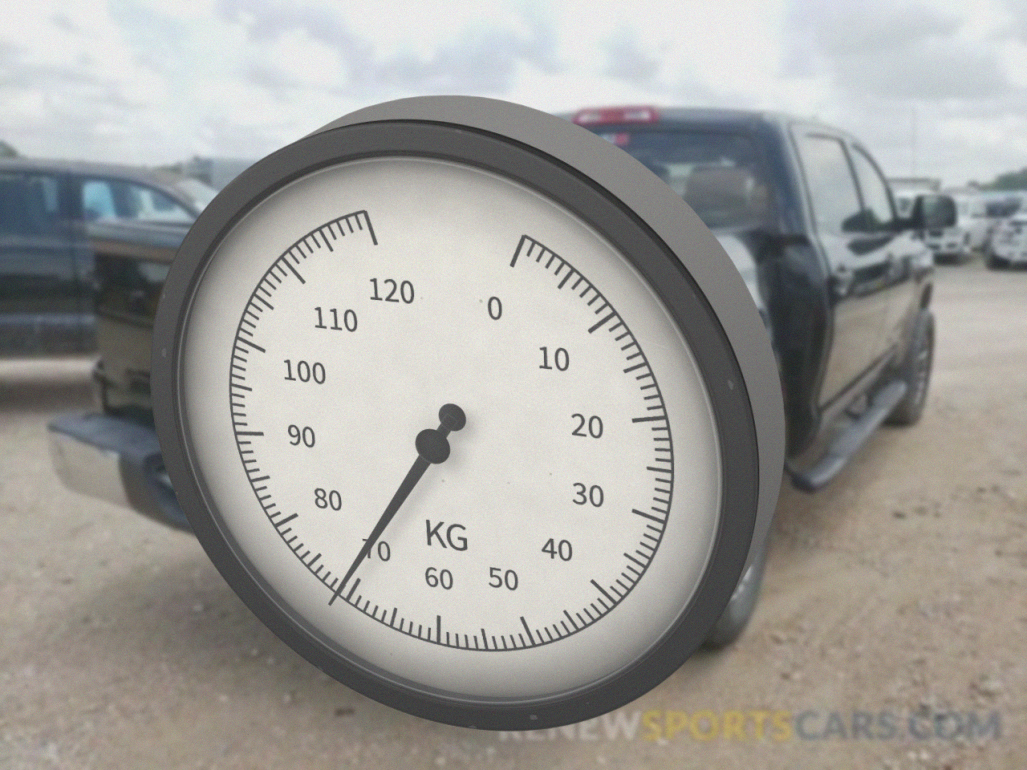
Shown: 71 kg
